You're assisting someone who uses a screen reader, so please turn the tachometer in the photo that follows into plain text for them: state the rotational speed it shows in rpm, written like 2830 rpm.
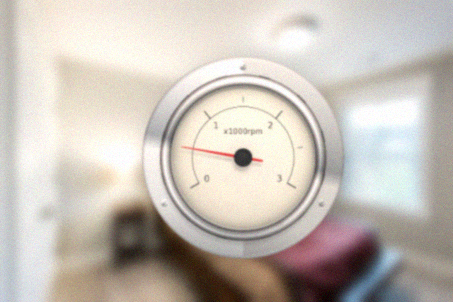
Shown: 500 rpm
